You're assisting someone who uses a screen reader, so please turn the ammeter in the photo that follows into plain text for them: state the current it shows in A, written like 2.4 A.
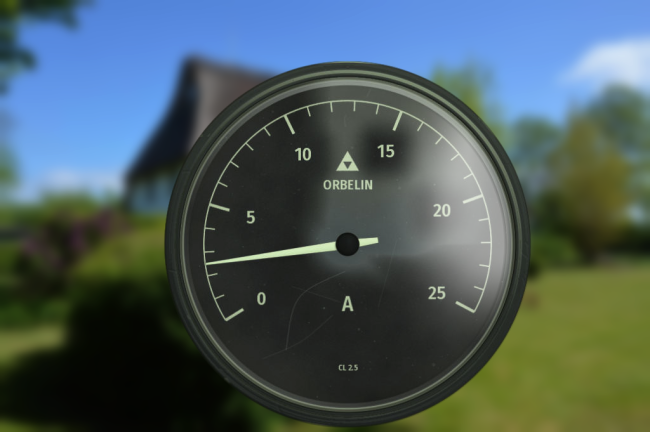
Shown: 2.5 A
